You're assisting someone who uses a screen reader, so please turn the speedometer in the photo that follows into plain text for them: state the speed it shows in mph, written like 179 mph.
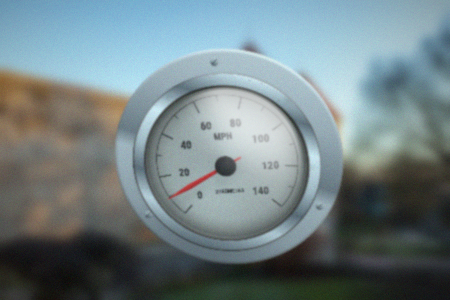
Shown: 10 mph
